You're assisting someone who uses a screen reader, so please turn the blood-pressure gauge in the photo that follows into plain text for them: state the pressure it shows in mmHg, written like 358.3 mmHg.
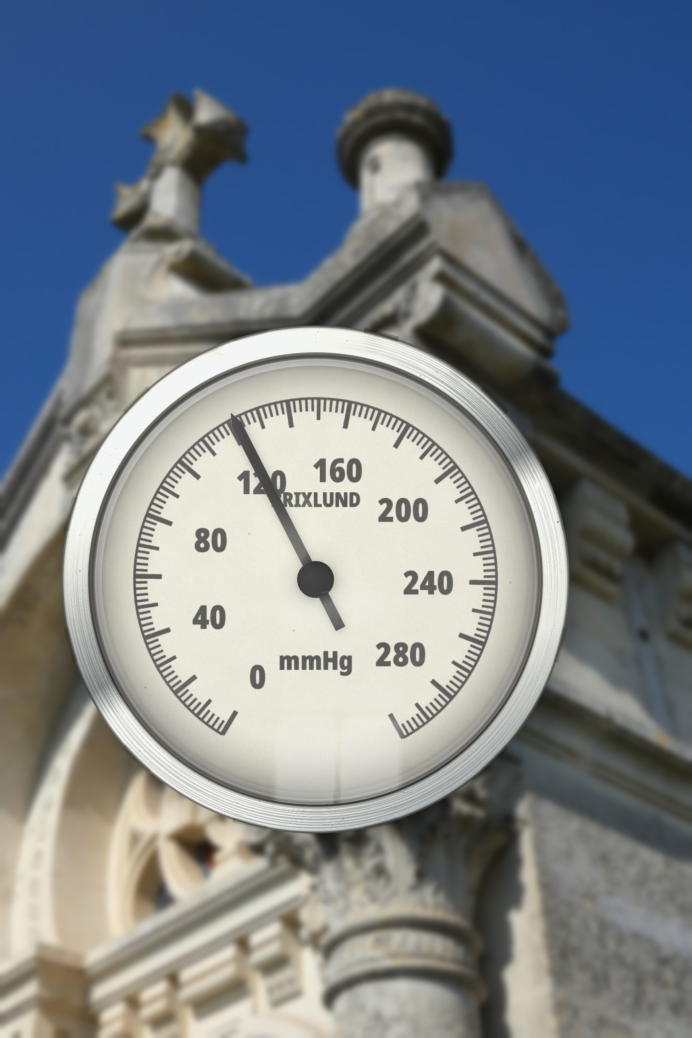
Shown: 122 mmHg
